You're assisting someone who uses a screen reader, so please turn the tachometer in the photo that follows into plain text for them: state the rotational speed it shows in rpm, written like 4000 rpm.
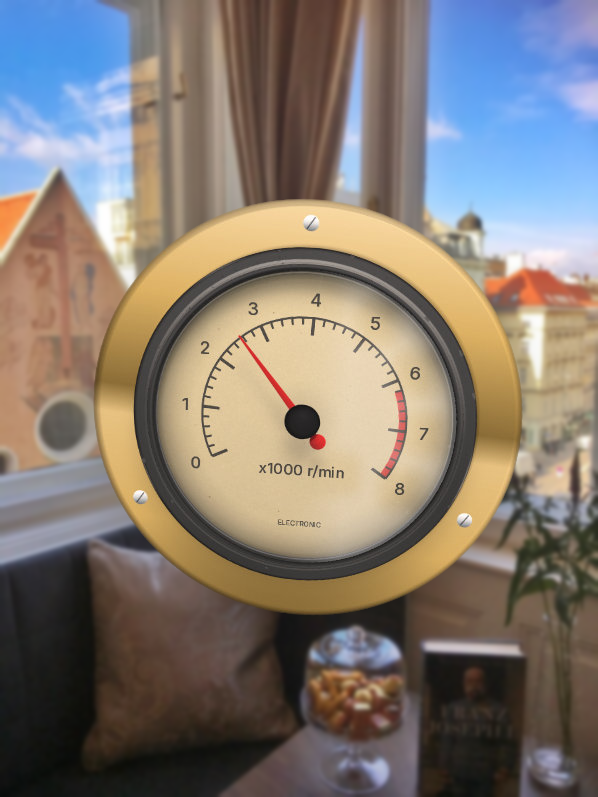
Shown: 2600 rpm
